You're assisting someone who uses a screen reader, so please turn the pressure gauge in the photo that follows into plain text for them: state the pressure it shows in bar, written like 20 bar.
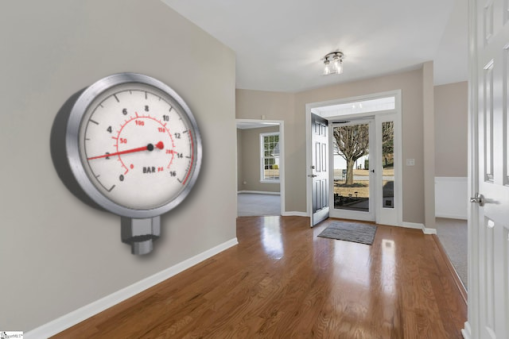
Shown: 2 bar
